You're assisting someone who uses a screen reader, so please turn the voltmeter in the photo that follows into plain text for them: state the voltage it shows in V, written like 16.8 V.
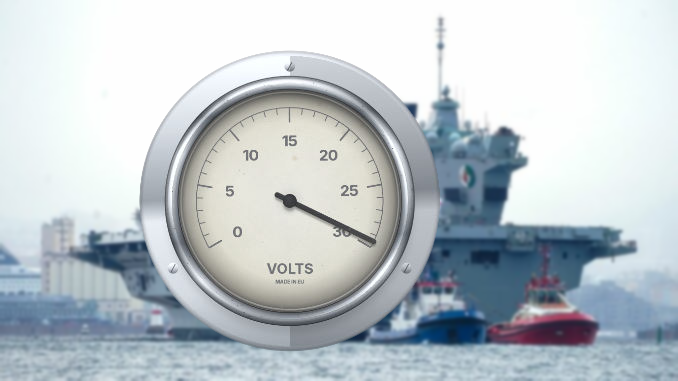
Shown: 29.5 V
